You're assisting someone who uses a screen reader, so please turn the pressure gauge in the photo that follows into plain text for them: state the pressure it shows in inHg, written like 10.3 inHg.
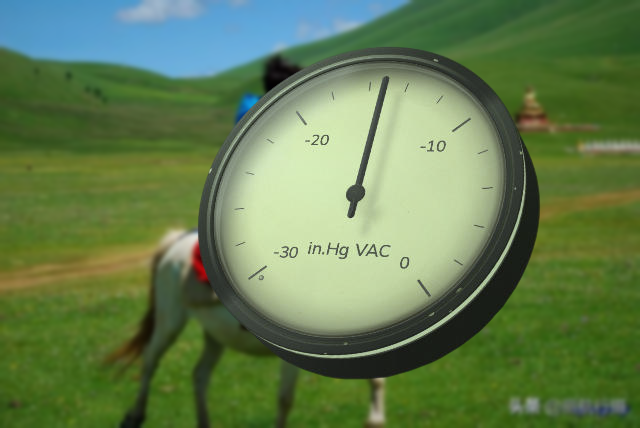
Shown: -15 inHg
